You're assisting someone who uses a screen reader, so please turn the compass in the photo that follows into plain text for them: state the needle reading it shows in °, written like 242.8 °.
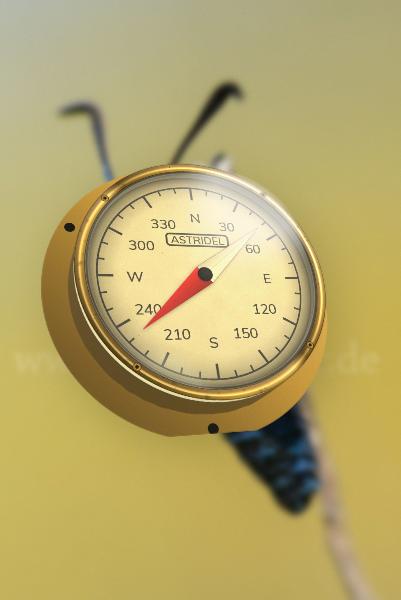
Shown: 230 °
